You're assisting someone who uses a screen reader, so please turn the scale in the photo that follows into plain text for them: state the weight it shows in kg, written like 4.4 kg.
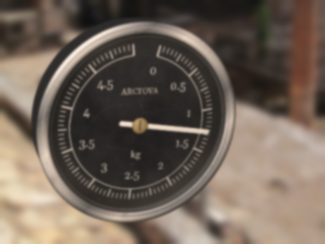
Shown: 1.25 kg
